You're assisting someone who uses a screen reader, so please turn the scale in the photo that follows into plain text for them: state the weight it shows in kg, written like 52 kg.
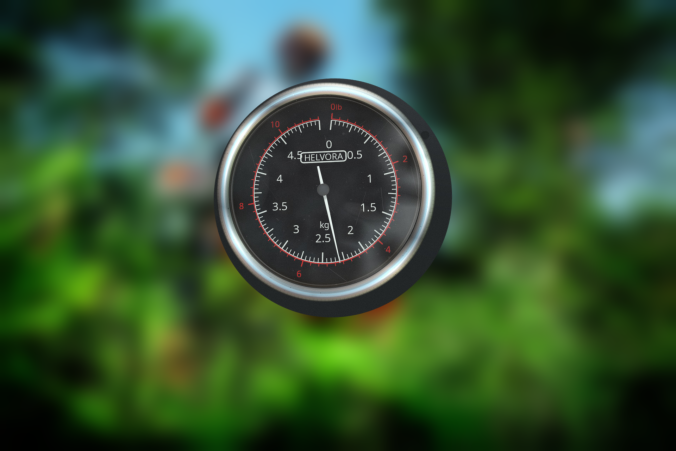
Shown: 2.3 kg
